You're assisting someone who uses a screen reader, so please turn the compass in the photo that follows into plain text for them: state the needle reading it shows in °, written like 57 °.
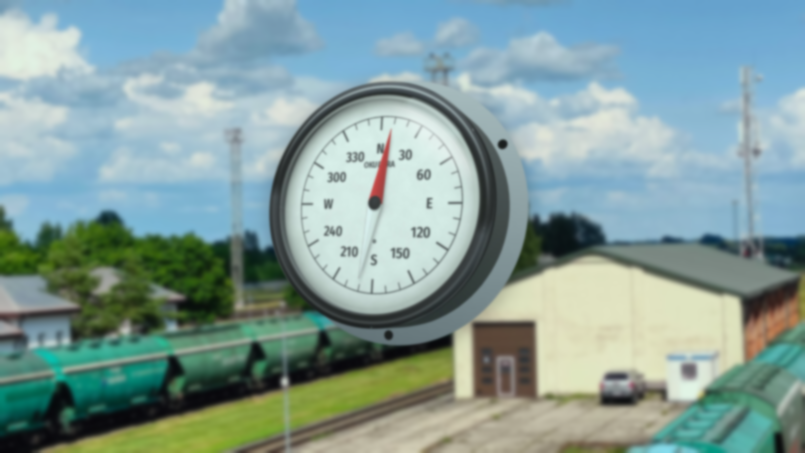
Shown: 10 °
